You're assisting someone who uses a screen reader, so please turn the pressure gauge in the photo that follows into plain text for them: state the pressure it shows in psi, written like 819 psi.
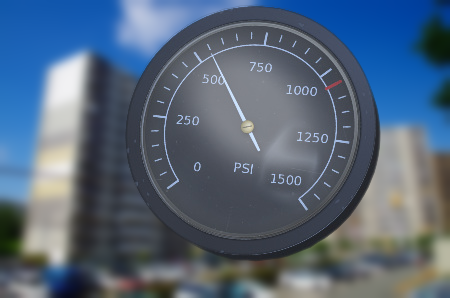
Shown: 550 psi
